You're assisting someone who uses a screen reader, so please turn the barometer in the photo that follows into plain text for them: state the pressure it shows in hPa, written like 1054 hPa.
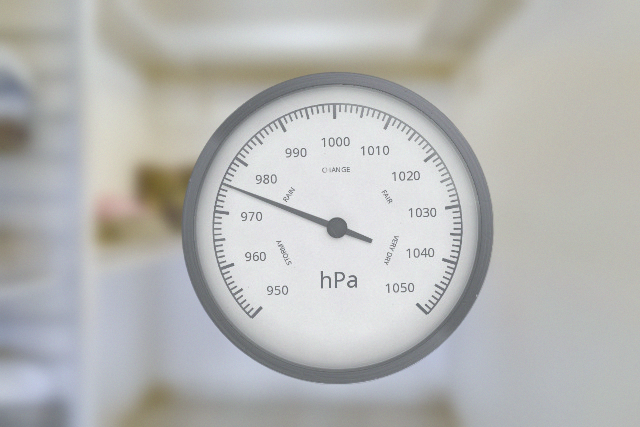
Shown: 975 hPa
